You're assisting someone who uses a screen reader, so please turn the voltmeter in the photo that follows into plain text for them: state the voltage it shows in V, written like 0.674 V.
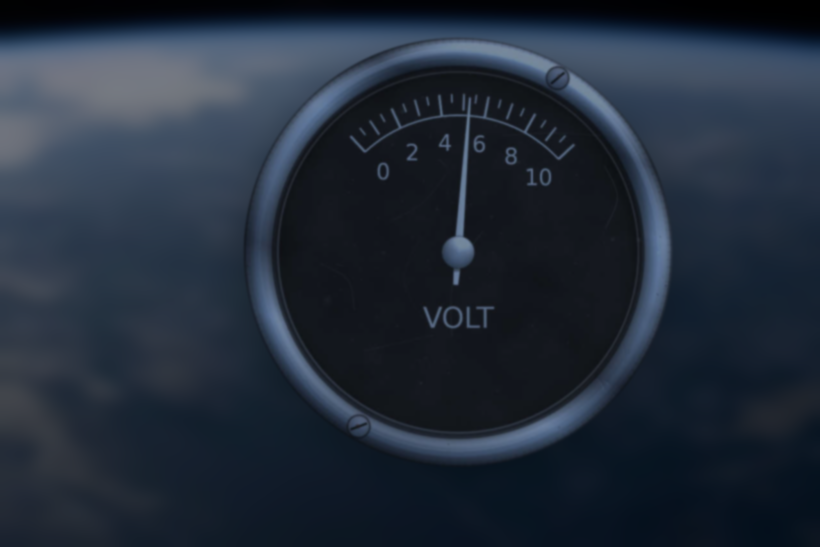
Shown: 5.25 V
